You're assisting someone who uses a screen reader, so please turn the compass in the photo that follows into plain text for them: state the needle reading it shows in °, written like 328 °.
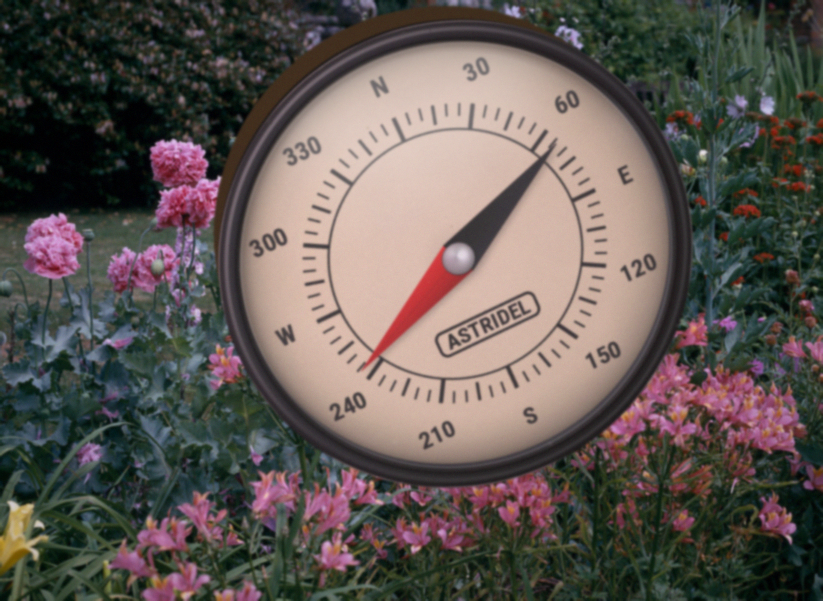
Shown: 245 °
